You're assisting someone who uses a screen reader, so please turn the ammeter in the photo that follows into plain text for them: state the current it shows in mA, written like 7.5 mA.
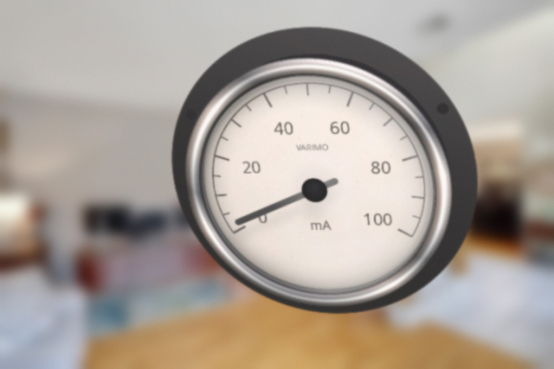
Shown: 2.5 mA
